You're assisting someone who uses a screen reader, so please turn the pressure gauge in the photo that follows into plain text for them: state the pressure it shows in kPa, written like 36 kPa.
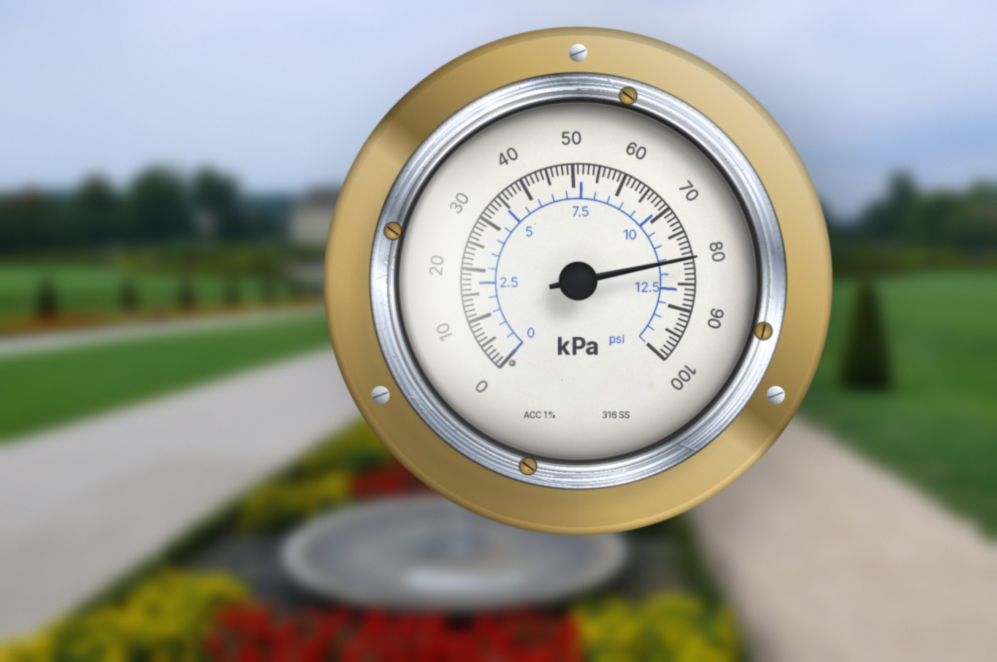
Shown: 80 kPa
